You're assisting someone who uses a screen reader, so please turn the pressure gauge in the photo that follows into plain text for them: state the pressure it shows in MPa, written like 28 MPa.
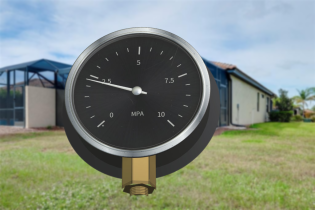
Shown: 2.25 MPa
